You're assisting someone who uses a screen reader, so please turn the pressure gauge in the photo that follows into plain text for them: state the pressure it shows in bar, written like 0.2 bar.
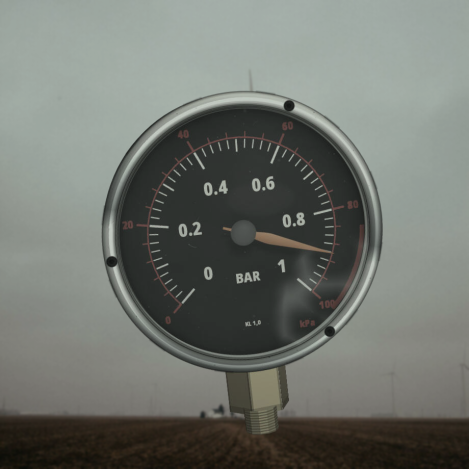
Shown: 0.9 bar
